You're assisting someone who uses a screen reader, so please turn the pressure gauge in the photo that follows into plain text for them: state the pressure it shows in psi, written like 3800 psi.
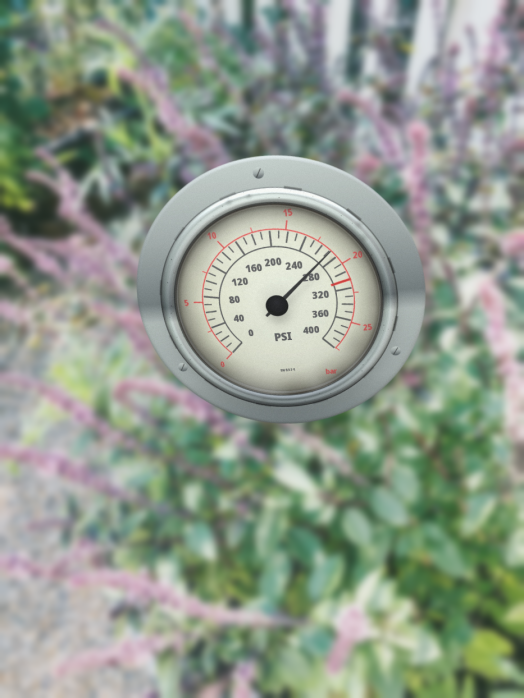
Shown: 270 psi
